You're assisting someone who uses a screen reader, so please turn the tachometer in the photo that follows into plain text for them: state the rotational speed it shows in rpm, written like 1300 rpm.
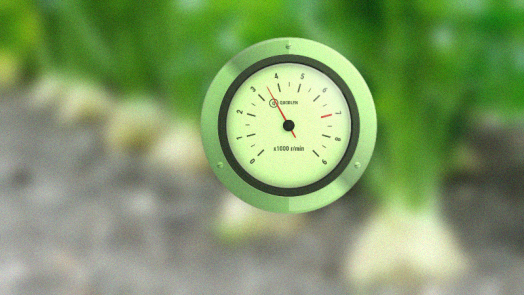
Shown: 3500 rpm
